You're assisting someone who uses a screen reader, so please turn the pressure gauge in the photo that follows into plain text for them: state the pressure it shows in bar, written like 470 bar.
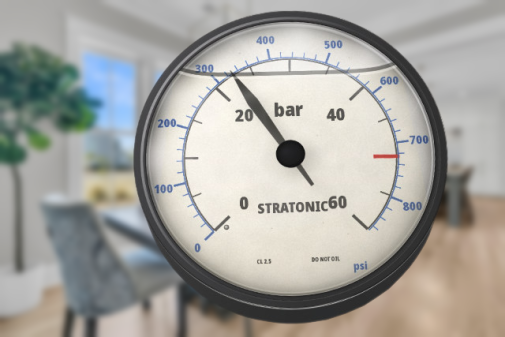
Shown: 22.5 bar
